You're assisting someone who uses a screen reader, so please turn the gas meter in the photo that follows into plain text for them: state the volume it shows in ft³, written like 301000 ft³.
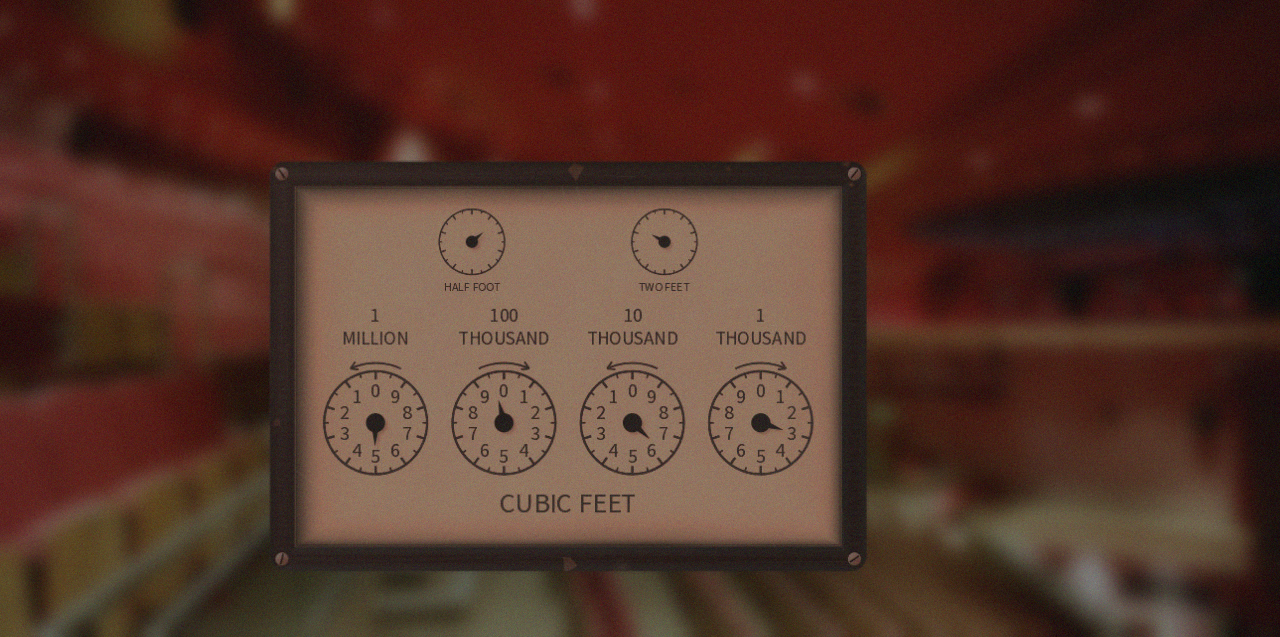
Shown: 496300 ft³
